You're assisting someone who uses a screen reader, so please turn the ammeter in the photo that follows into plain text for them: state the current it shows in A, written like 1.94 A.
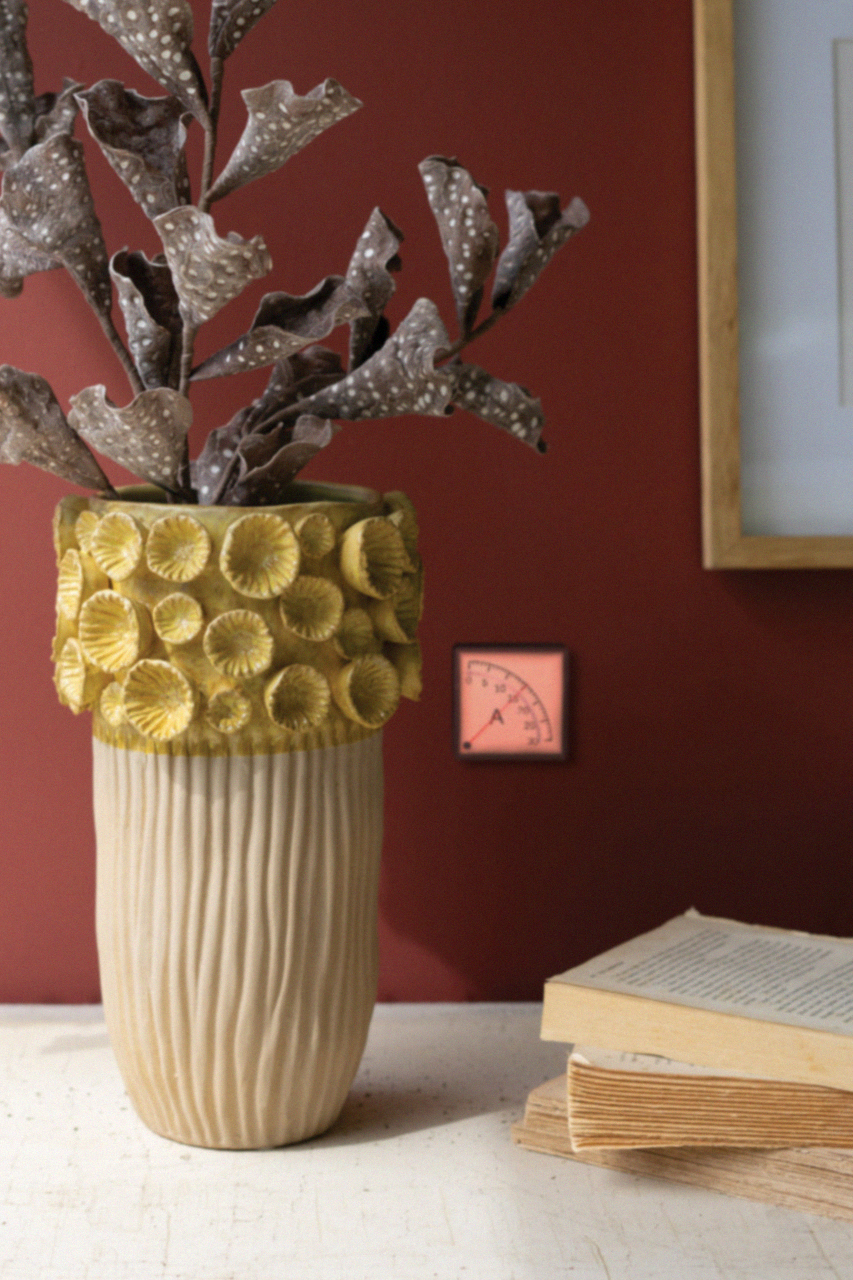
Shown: 15 A
